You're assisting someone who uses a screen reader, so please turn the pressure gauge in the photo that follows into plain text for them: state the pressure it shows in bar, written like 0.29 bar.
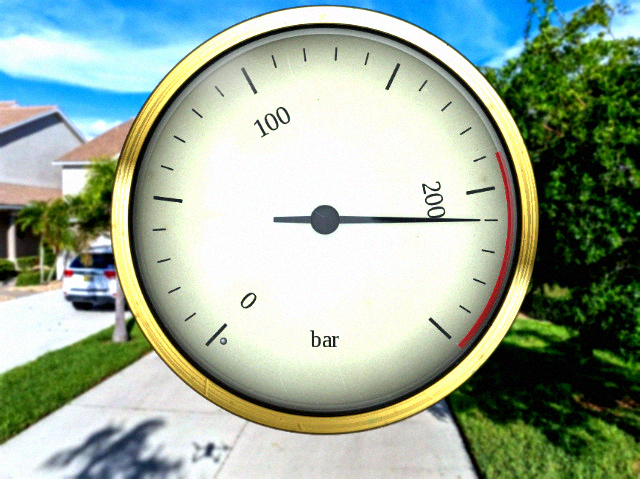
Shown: 210 bar
